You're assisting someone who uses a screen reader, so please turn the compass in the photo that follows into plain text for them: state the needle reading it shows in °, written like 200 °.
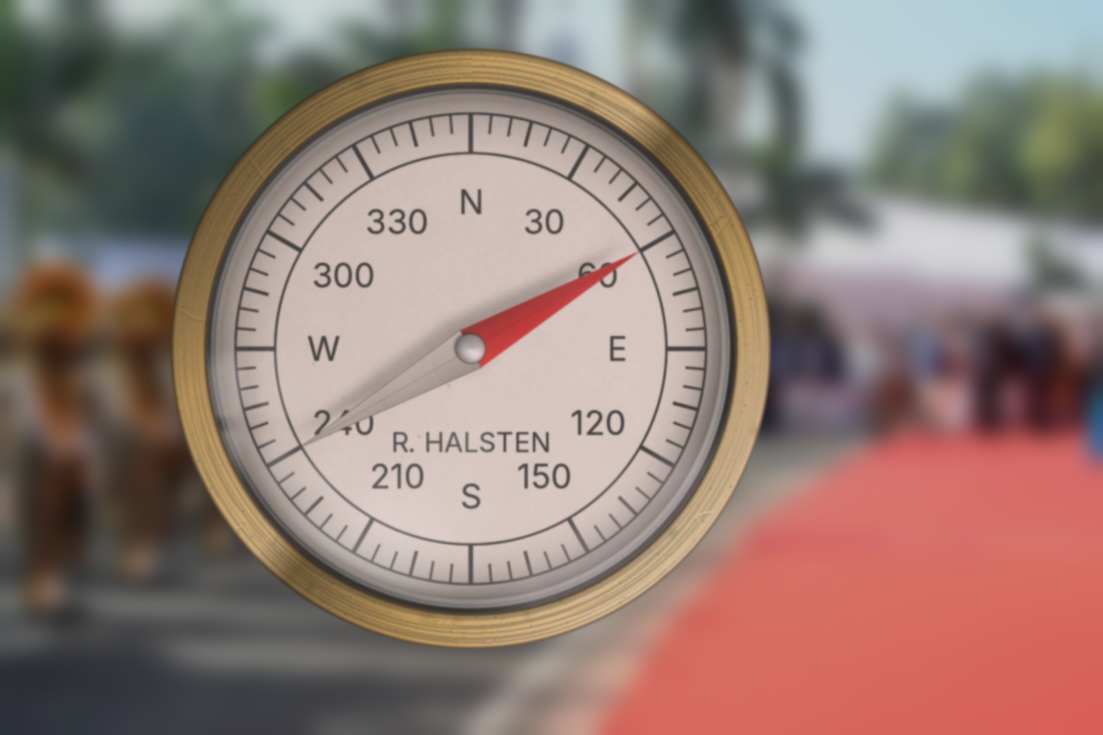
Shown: 60 °
